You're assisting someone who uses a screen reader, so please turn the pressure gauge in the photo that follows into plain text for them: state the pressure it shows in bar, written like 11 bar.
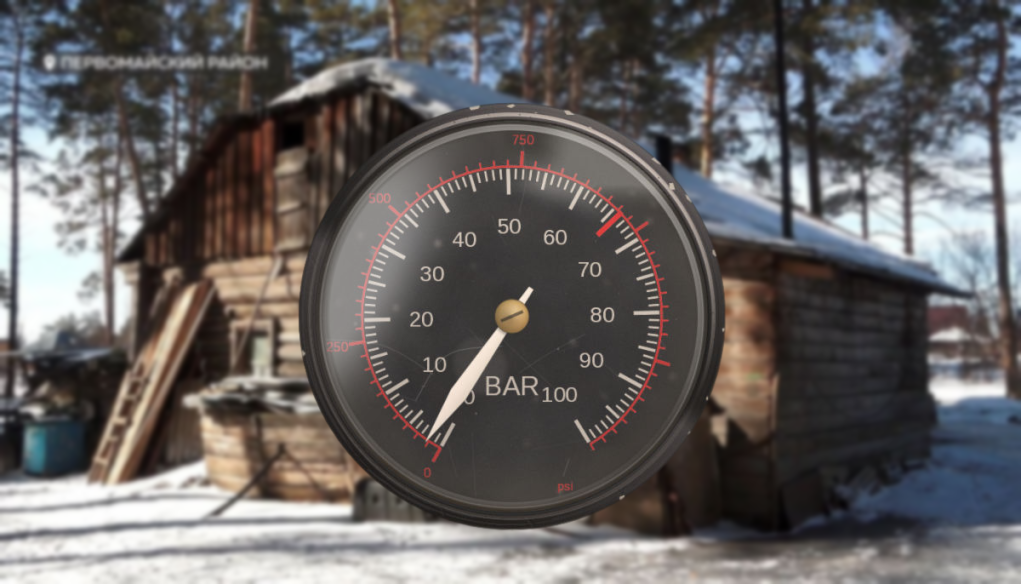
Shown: 2 bar
